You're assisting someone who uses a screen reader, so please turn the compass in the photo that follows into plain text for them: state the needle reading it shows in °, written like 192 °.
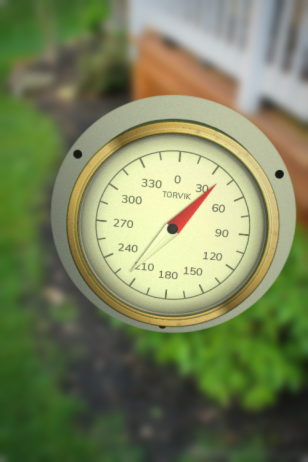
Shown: 37.5 °
